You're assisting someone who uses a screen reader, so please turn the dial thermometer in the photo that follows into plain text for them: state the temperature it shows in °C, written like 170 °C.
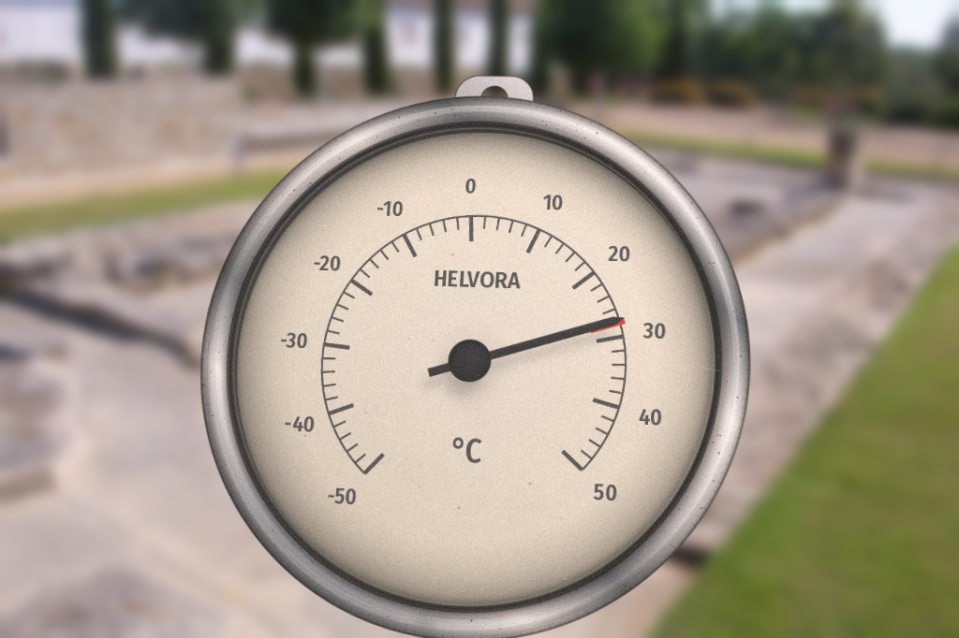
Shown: 28 °C
